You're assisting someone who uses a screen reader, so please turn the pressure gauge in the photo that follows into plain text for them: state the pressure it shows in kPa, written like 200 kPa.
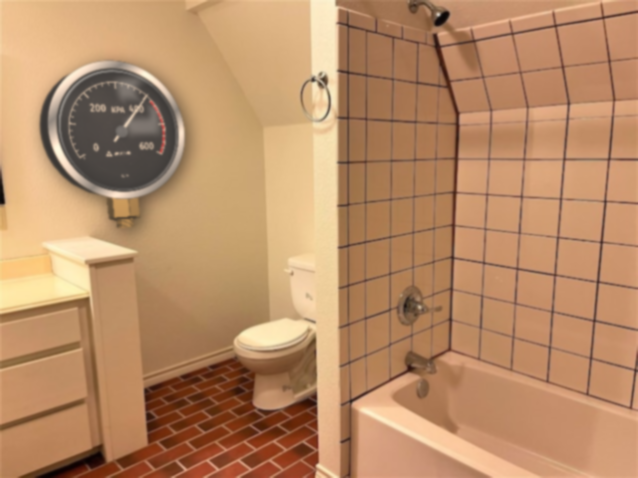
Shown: 400 kPa
